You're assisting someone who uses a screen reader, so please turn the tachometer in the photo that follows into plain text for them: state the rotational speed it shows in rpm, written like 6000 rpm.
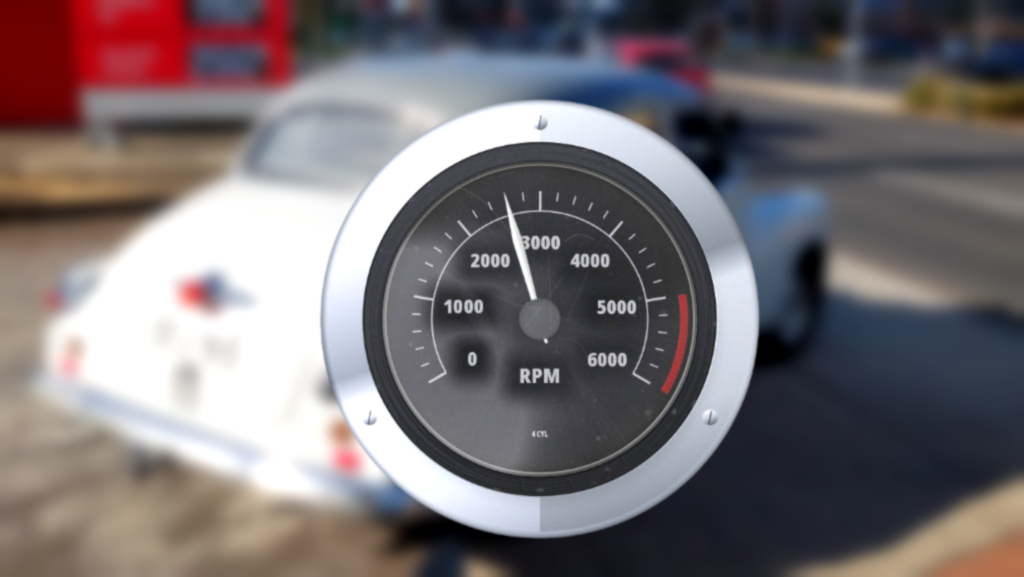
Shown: 2600 rpm
